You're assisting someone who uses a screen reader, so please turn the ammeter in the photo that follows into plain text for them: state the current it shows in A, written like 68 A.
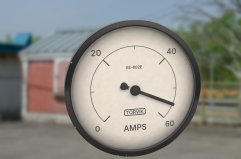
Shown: 55 A
